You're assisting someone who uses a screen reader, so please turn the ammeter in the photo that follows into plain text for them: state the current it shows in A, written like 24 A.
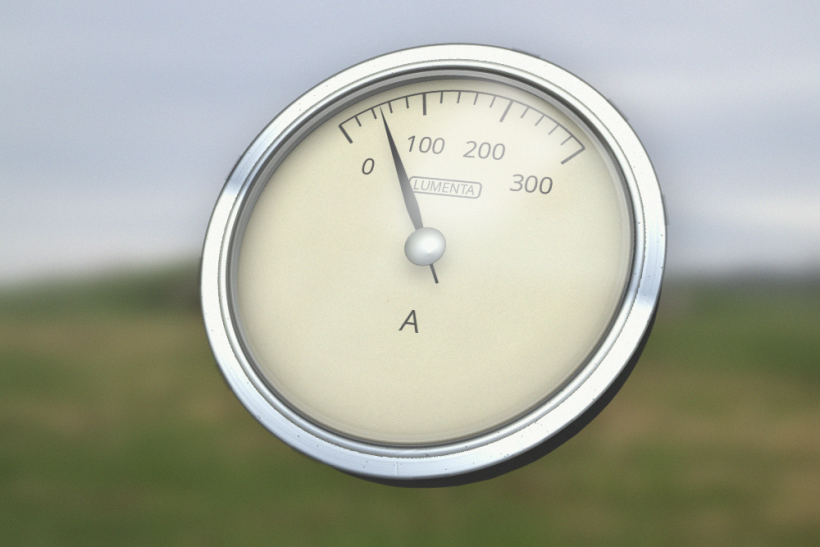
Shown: 50 A
